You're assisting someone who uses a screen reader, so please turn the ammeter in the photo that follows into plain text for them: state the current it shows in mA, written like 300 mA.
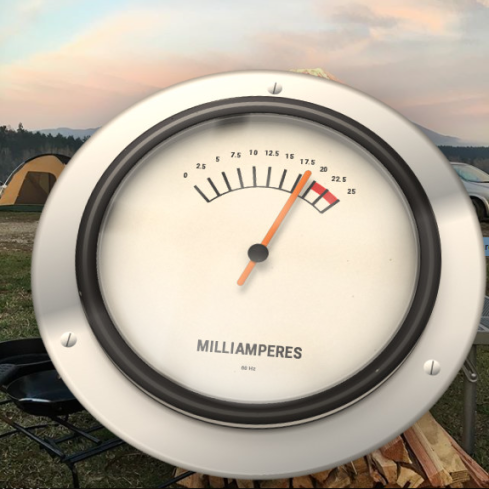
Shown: 18.75 mA
